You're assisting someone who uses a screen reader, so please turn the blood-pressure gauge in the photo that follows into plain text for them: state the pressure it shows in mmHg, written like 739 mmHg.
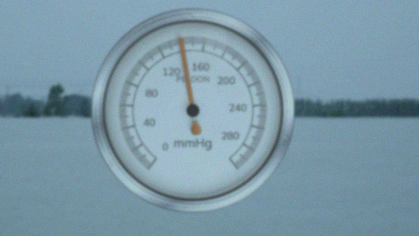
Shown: 140 mmHg
